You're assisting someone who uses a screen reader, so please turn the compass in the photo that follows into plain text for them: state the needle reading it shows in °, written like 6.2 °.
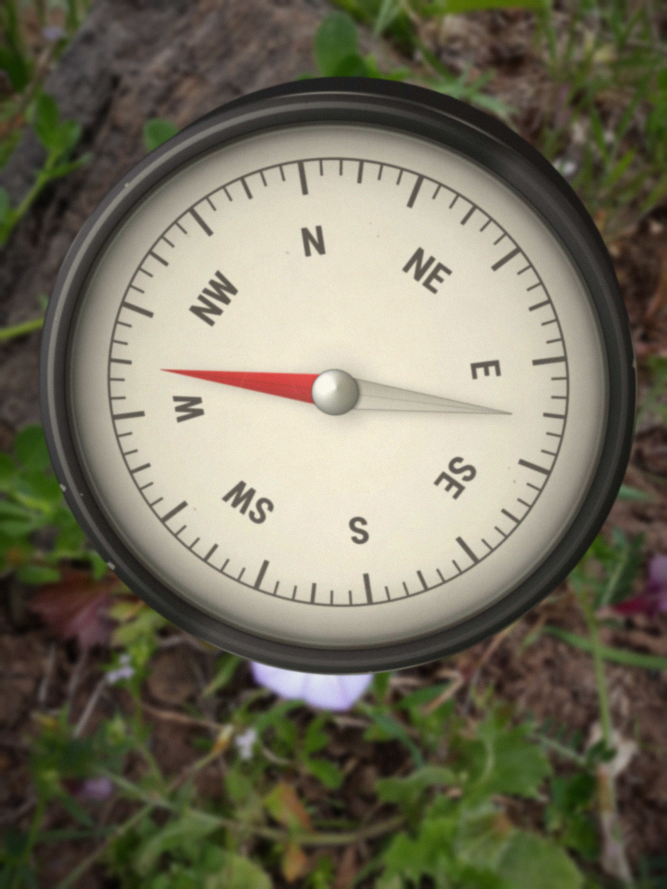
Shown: 285 °
